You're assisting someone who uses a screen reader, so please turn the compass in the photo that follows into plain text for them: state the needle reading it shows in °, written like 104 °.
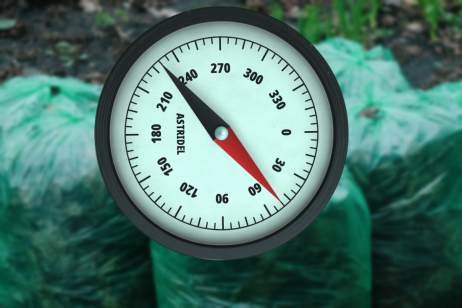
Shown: 50 °
